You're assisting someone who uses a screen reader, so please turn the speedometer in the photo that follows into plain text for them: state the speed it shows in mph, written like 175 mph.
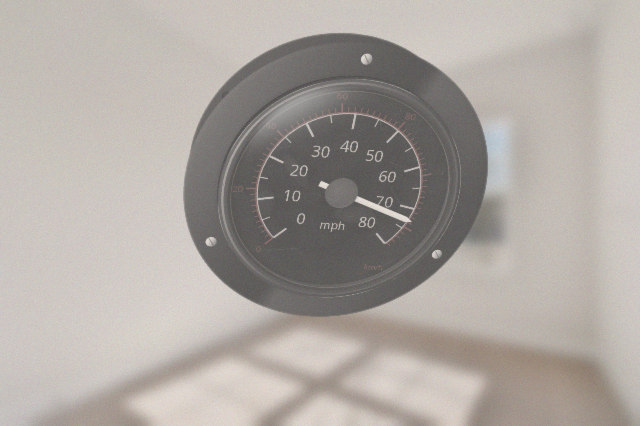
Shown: 72.5 mph
